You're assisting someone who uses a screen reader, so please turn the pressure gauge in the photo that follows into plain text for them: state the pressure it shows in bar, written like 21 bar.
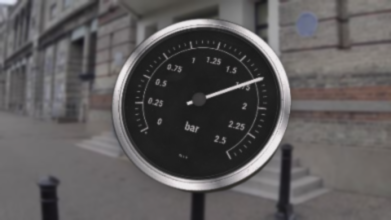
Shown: 1.75 bar
